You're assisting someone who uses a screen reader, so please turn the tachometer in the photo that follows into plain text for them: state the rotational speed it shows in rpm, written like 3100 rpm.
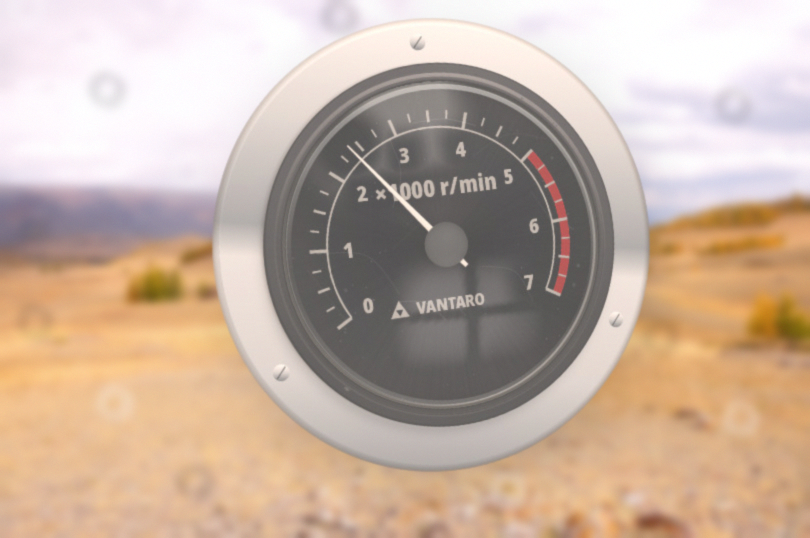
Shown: 2375 rpm
